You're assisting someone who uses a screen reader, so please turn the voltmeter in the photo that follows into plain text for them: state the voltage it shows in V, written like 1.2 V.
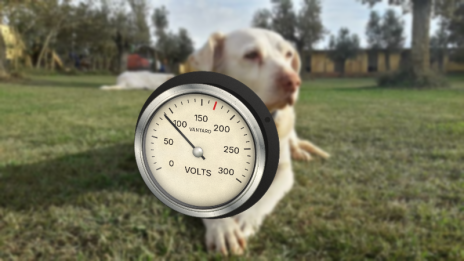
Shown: 90 V
